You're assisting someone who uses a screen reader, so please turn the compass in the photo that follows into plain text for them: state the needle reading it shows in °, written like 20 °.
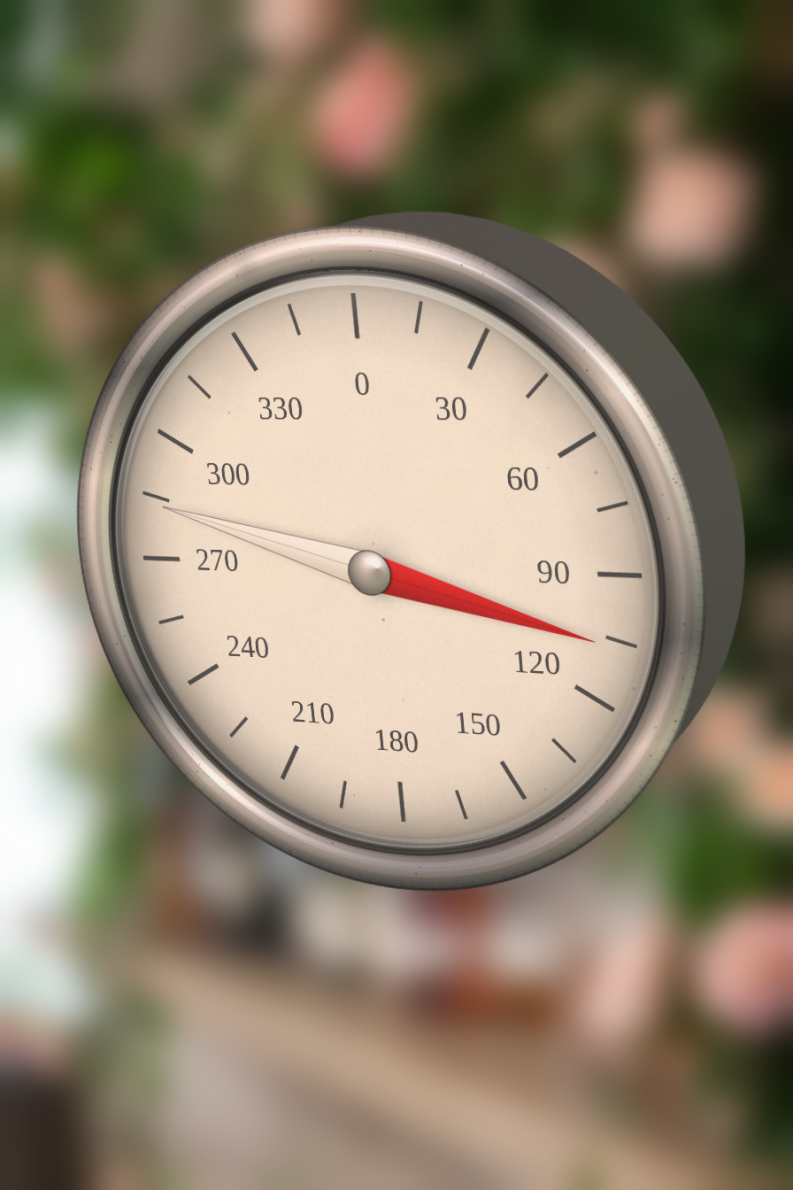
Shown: 105 °
